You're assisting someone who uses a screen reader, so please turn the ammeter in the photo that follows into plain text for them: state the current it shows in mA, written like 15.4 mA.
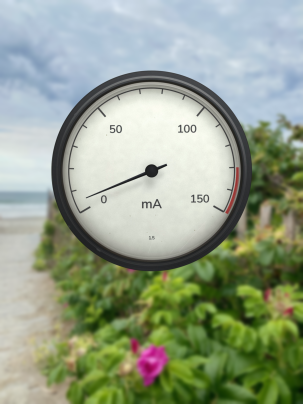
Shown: 5 mA
